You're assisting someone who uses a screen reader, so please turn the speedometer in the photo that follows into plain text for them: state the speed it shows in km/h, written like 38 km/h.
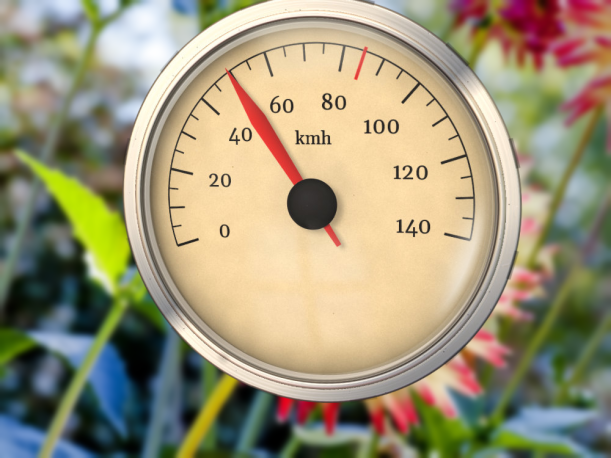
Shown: 50 km/h
